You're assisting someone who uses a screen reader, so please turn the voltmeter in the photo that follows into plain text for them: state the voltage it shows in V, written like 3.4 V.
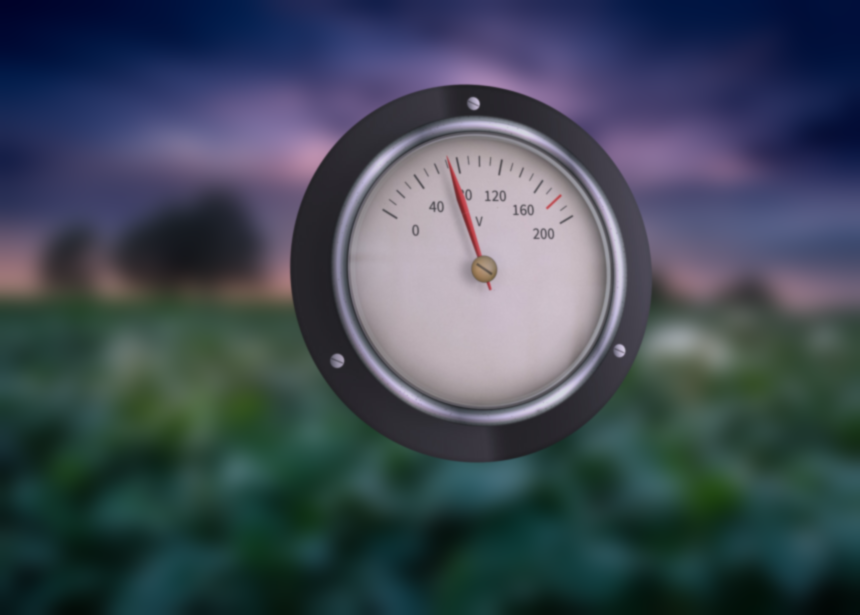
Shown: 70 V
